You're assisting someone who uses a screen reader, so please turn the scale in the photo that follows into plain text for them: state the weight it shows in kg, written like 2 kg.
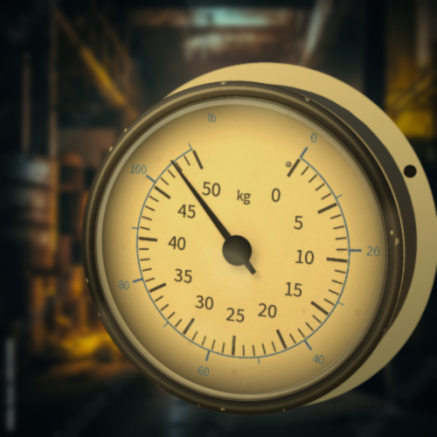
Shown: 48 kg
